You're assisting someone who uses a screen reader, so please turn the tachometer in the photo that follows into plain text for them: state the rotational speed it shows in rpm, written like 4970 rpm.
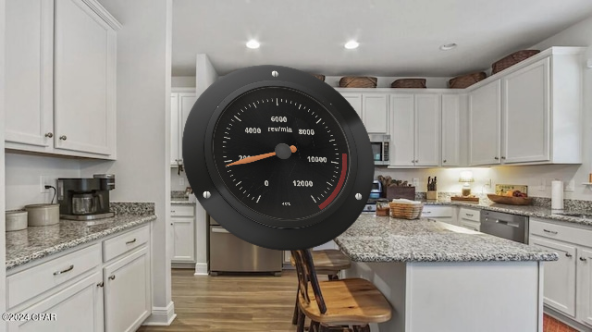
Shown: 1800 rpm
